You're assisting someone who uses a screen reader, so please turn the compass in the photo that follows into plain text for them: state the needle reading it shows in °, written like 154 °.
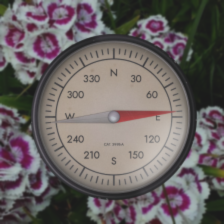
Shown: 85 °
